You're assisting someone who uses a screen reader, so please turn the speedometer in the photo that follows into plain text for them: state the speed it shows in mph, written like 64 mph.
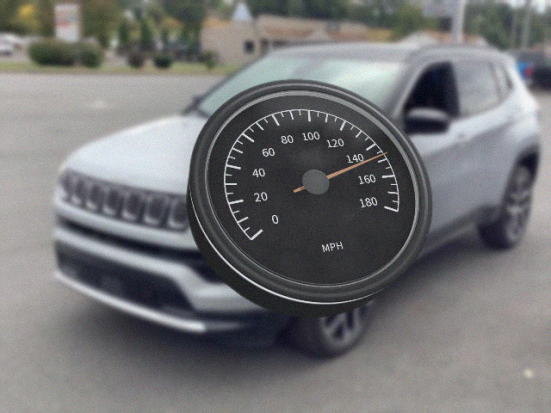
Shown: 147.5 mph
